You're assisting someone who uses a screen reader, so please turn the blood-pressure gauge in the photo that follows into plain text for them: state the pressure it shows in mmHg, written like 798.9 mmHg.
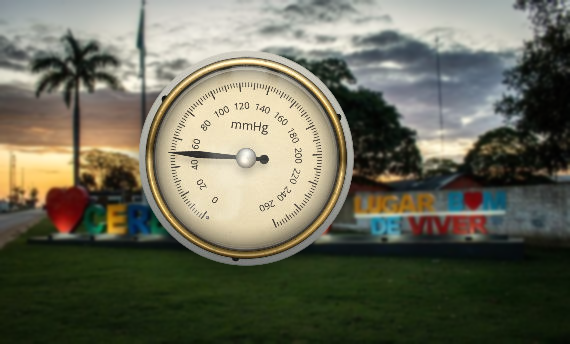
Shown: 50 mmHg
